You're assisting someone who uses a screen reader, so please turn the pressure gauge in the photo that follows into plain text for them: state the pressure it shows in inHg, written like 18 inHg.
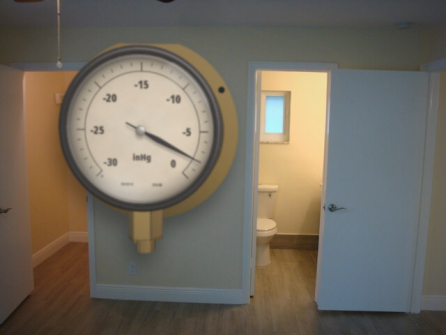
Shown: -2 inHg
